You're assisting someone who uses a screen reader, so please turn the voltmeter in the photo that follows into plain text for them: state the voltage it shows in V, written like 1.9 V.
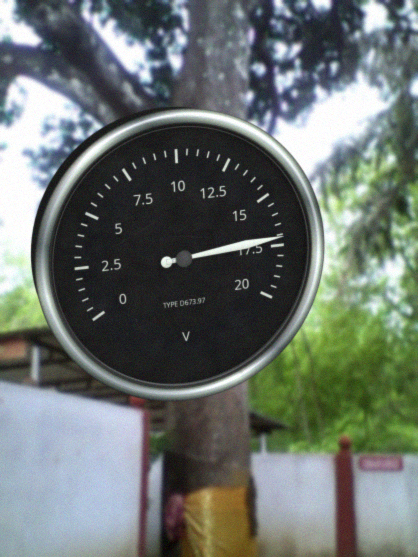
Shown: 17 V
